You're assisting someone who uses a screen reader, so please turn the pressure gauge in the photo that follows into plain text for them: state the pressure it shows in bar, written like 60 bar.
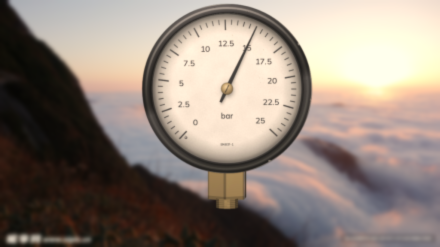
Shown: 15 bar
